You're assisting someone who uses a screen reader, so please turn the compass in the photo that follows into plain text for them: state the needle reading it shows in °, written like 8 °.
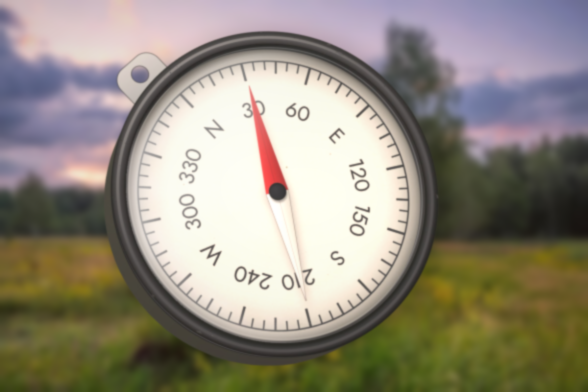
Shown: 30 °
